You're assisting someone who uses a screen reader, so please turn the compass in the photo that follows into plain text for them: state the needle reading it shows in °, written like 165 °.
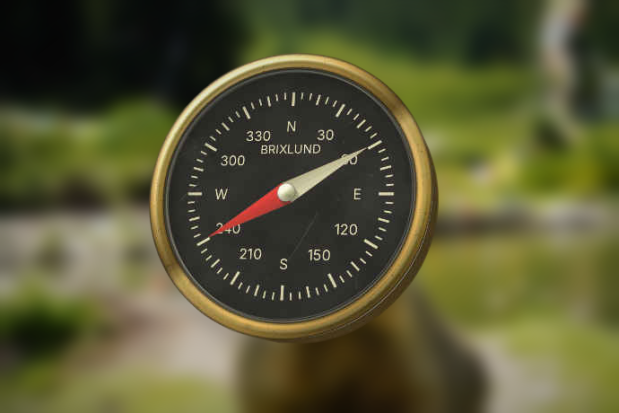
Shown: 240 °
